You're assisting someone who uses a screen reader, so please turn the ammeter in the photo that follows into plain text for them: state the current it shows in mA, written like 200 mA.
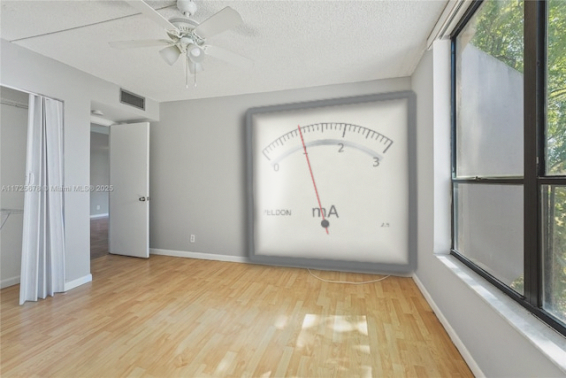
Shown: 1 mA
